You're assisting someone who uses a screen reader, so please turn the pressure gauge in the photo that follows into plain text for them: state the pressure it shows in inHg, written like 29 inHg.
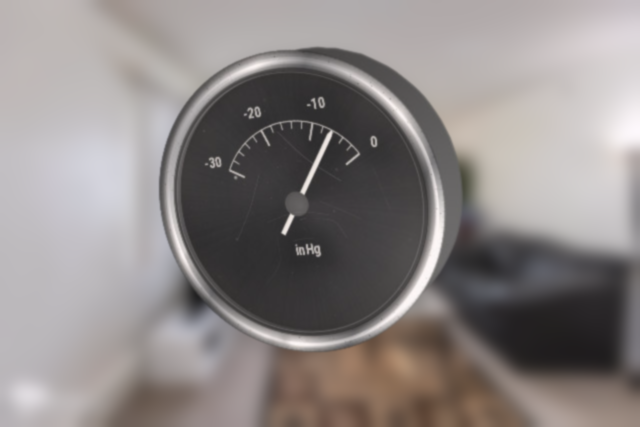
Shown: -6 inHg
